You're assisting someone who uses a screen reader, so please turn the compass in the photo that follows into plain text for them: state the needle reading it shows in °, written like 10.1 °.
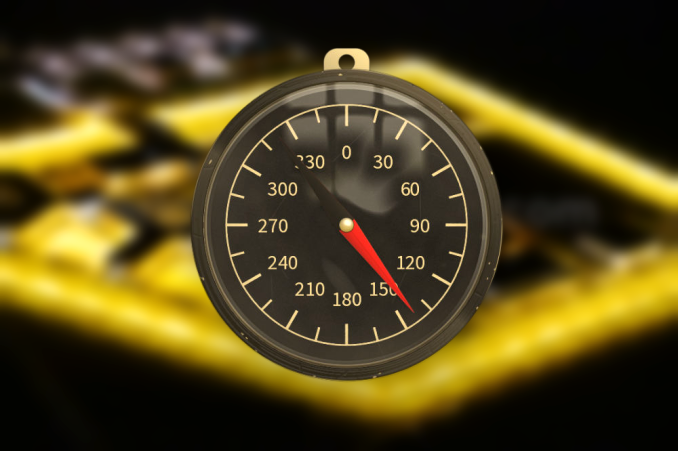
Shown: 142.5 °
